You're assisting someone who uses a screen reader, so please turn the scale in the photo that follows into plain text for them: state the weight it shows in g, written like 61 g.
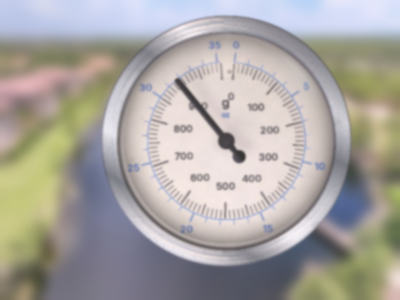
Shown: 900 g
